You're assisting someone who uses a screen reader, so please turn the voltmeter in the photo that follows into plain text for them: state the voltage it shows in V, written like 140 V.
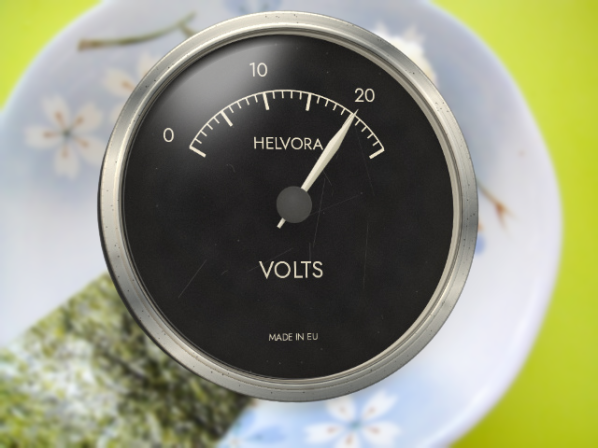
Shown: 20 V
